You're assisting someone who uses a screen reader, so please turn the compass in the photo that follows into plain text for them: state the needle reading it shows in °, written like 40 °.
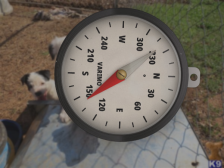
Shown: 142.5 °
